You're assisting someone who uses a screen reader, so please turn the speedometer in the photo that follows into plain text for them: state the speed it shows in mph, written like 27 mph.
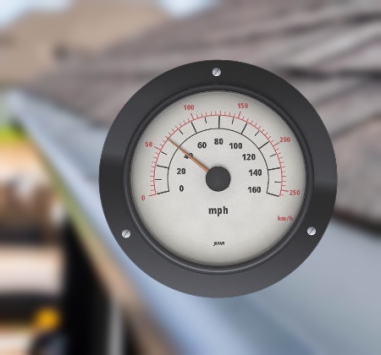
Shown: 40 mph
